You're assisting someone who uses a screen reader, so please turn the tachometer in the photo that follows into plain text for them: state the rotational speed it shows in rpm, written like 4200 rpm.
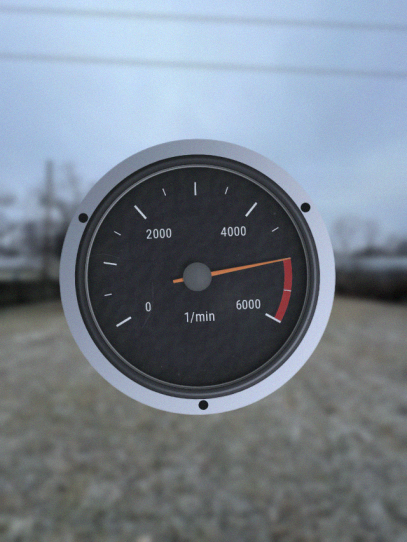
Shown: 5000 rpm
